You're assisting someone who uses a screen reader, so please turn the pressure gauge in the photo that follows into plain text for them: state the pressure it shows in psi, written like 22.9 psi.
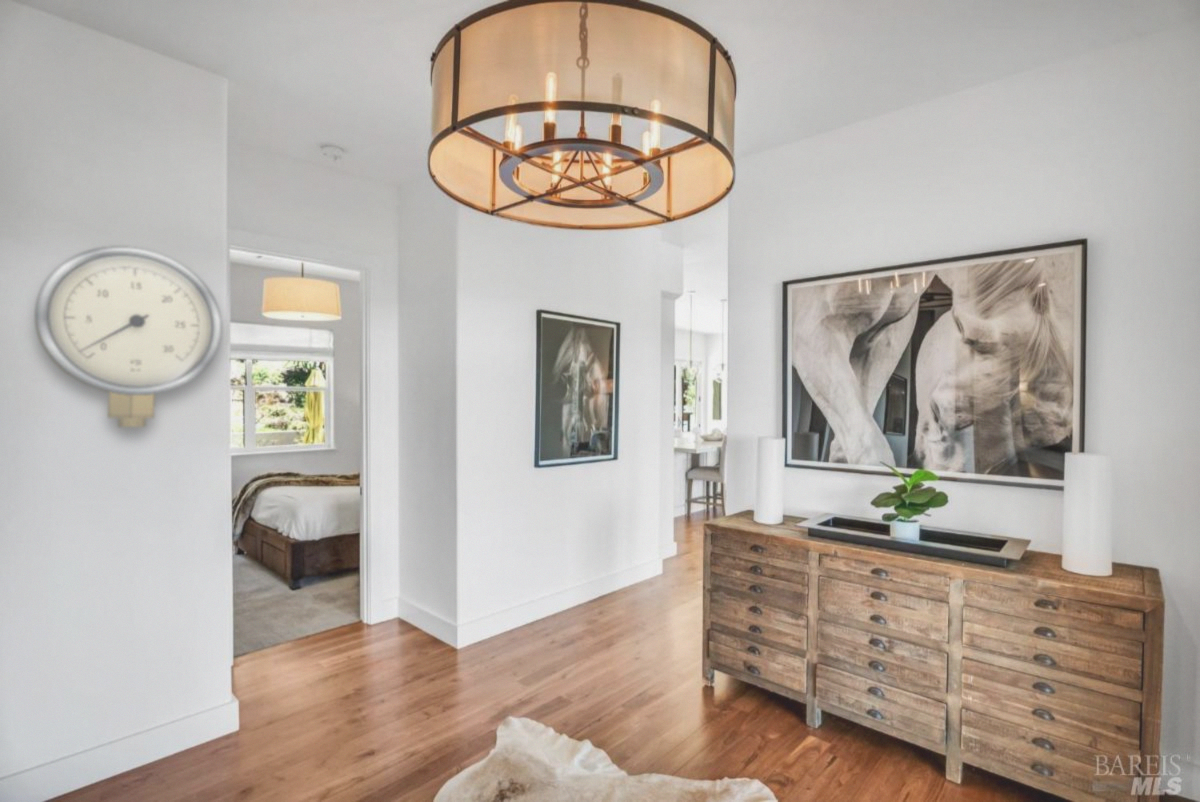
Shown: 1 psi
